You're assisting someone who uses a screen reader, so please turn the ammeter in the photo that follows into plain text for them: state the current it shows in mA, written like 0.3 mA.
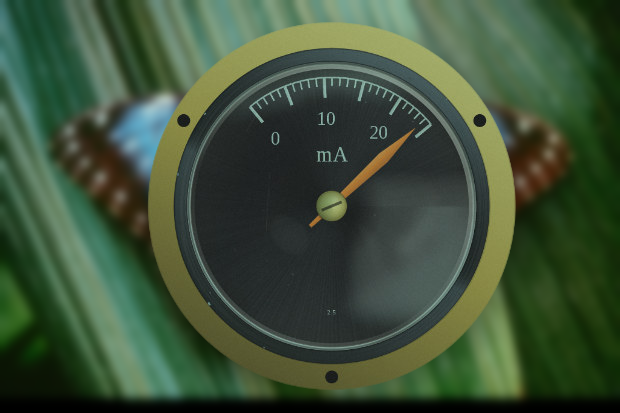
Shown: 24 mA
